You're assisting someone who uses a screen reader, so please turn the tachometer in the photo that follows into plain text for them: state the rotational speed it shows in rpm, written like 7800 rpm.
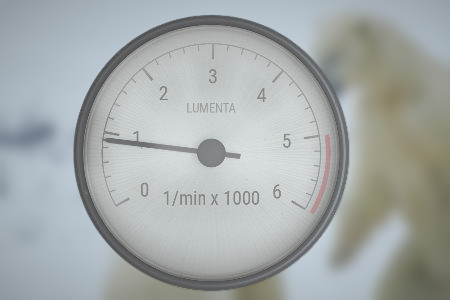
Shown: 900 rpm
